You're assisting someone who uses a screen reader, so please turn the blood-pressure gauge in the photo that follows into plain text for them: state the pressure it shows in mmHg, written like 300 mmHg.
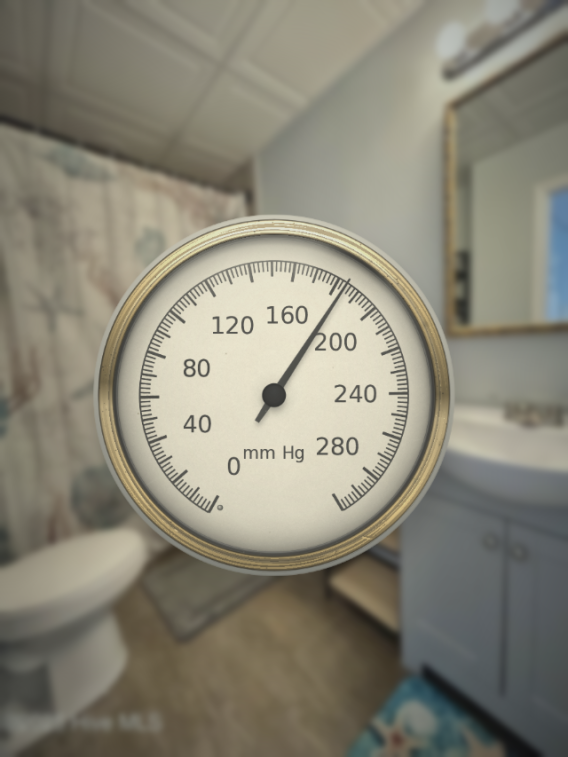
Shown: 184 mmHg
